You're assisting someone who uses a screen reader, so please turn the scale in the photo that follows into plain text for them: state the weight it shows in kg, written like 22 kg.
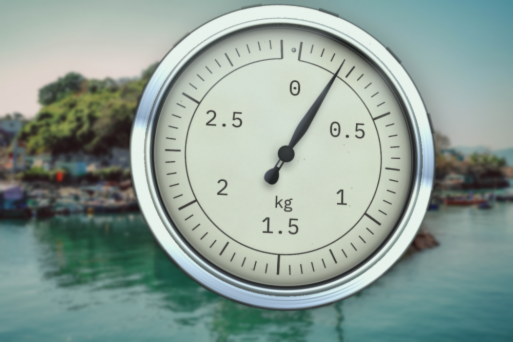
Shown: 0.2 kg
